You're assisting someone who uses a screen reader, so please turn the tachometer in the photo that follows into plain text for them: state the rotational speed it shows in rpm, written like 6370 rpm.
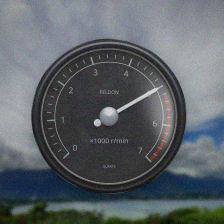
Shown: 5000 rpm
